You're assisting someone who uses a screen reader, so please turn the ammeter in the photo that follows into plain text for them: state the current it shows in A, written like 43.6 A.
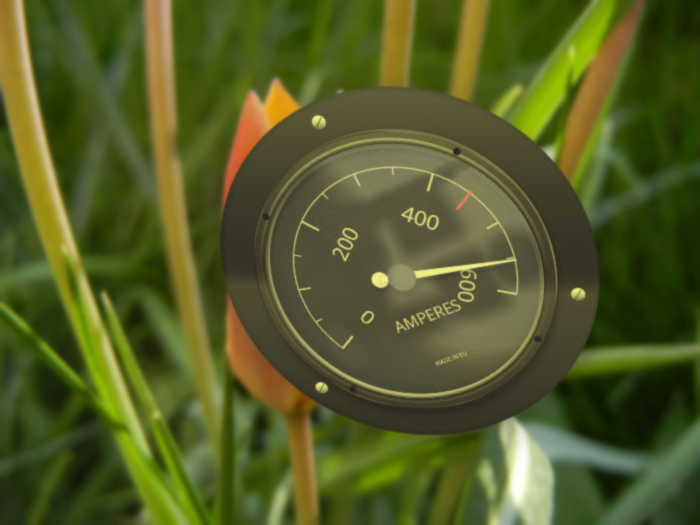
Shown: 550 A
